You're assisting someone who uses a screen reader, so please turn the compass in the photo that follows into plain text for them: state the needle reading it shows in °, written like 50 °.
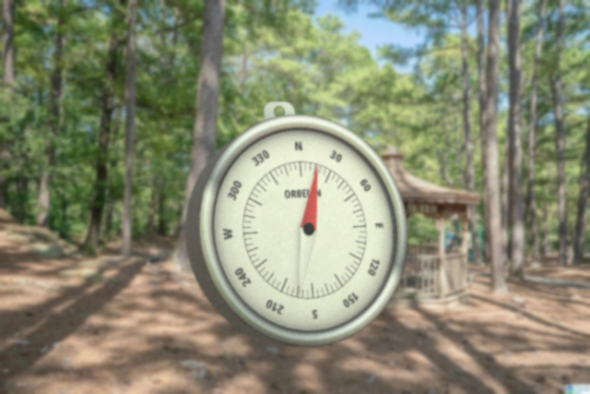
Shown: 15 °
